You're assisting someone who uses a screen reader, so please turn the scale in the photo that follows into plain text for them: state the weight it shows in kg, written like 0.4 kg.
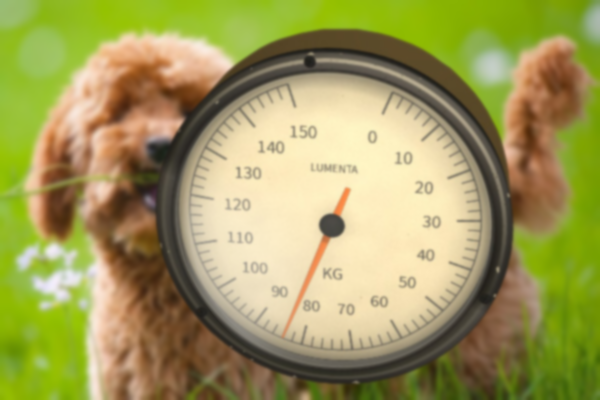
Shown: 84 kg
